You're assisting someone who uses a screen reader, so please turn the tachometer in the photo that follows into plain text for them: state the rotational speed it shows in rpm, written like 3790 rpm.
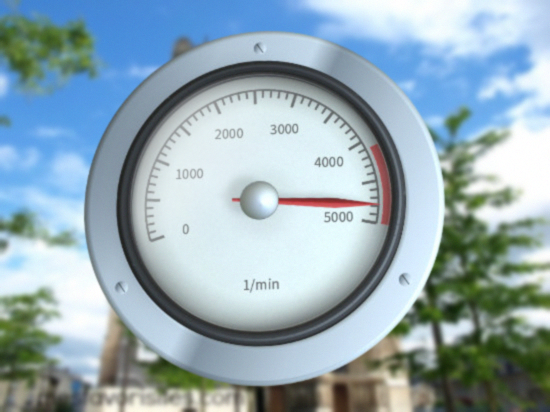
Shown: 4800 rpm
